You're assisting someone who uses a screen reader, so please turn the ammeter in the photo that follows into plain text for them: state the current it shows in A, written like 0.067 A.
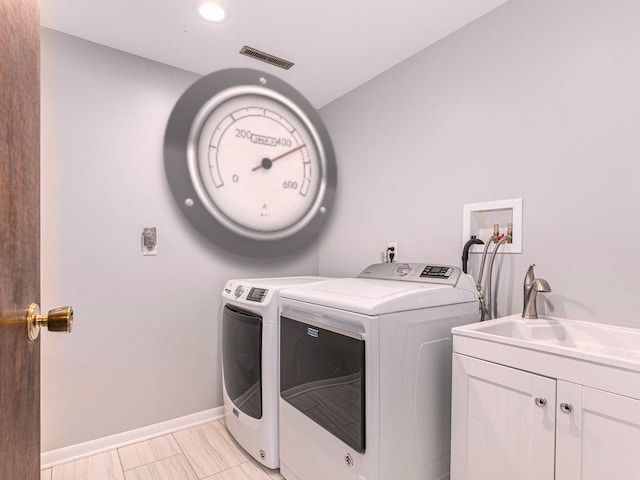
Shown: 450 A
